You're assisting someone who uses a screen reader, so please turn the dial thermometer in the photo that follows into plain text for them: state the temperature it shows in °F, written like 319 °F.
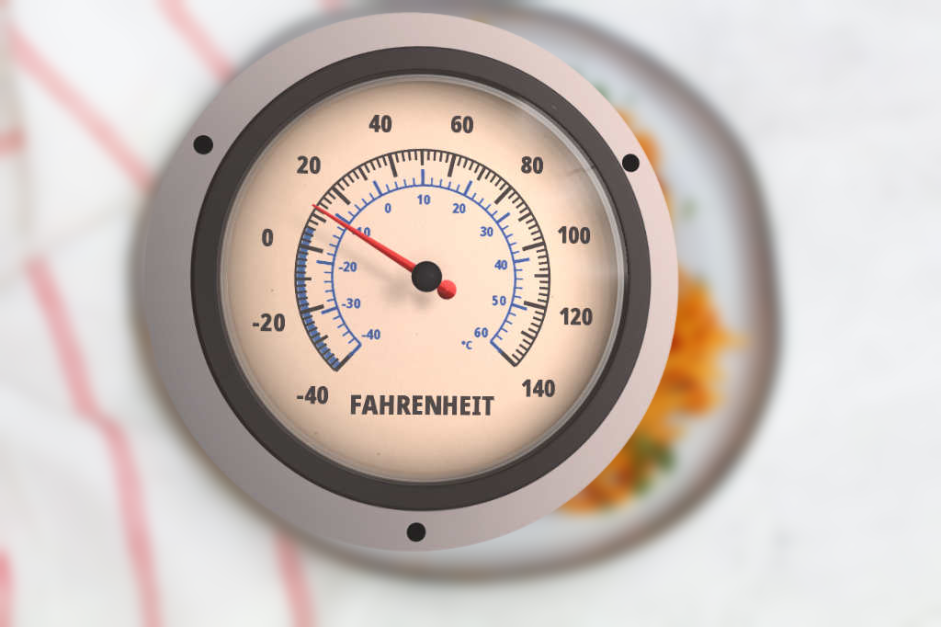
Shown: 12 °F
